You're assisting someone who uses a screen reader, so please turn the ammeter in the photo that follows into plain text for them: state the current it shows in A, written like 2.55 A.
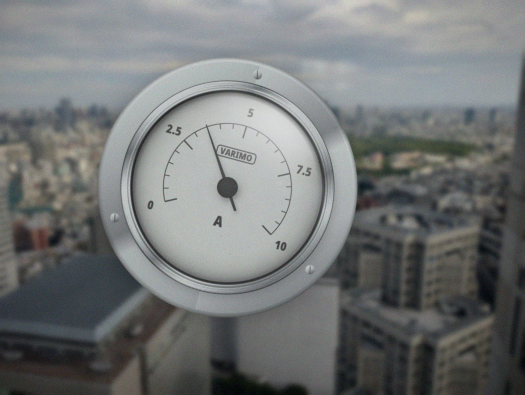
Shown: 3.5 A
